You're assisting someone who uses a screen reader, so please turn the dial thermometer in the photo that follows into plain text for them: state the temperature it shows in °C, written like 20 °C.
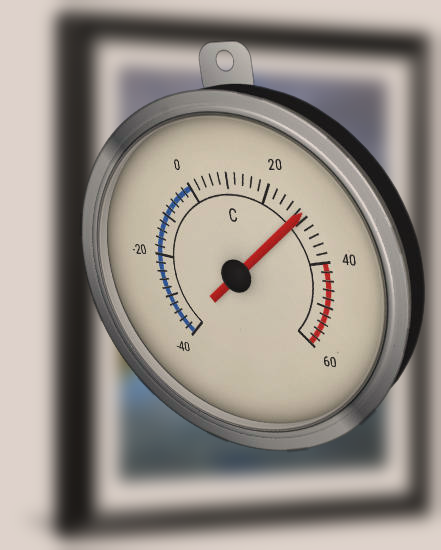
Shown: 29 °C
